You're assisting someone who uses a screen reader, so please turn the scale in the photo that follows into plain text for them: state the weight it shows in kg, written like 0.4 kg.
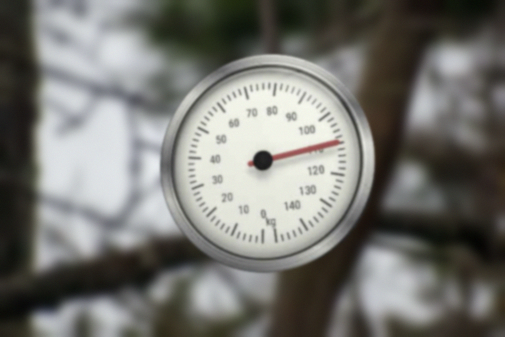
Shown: 110 kg
